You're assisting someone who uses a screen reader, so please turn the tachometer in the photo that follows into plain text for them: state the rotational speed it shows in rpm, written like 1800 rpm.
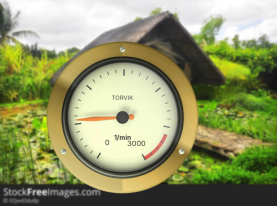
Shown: 550 rpm
